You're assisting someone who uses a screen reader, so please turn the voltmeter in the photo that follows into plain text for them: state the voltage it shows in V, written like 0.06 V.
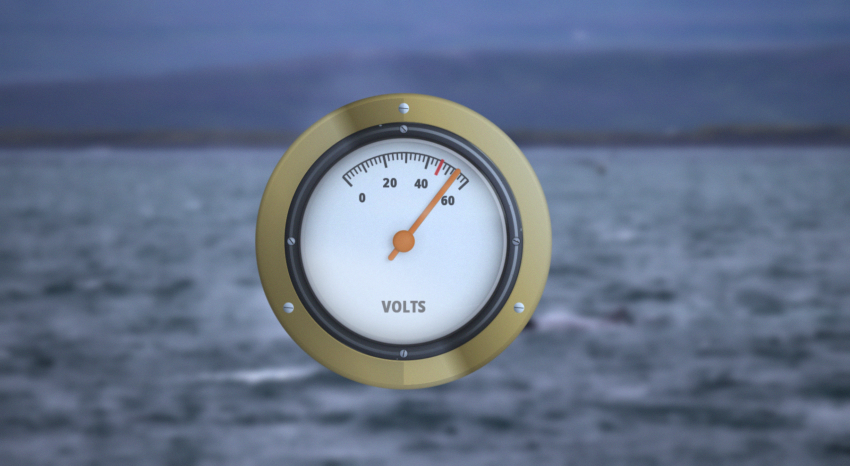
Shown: 54 V
